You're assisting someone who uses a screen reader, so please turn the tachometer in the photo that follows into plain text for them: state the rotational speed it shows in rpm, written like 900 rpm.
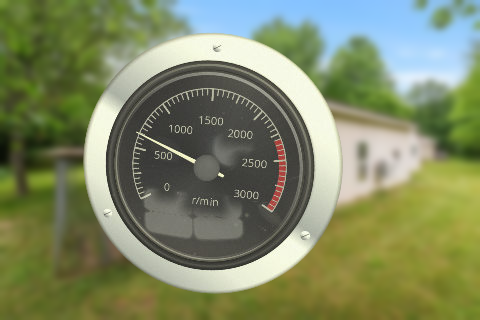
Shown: 650 rpm
